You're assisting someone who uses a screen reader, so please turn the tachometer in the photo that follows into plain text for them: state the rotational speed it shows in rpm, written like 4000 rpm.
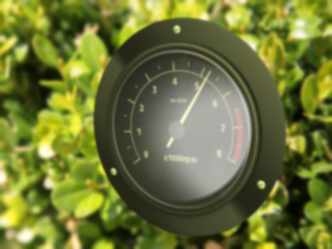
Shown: 5250 rpm
